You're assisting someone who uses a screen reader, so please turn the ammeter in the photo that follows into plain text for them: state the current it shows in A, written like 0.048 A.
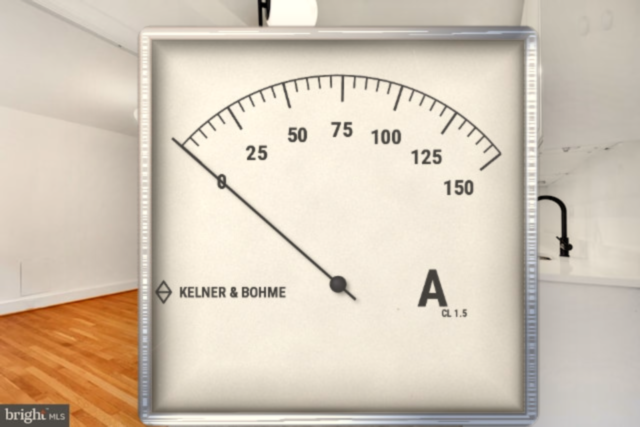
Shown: 0 A
